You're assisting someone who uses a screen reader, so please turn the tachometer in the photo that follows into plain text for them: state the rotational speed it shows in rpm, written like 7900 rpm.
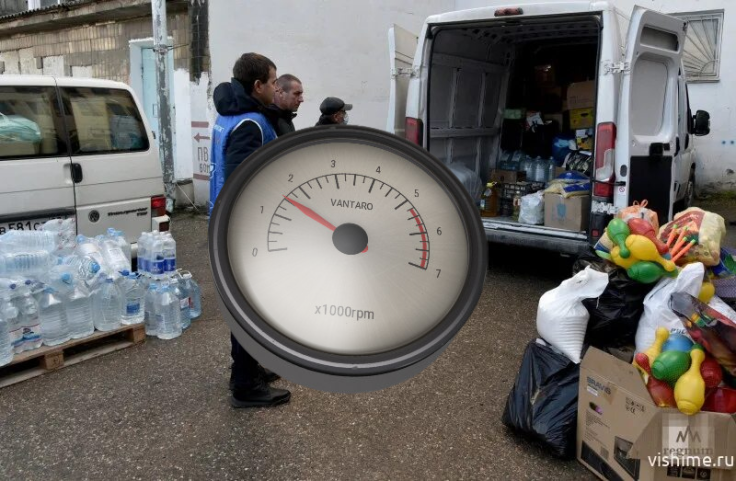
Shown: 1500 rpm
